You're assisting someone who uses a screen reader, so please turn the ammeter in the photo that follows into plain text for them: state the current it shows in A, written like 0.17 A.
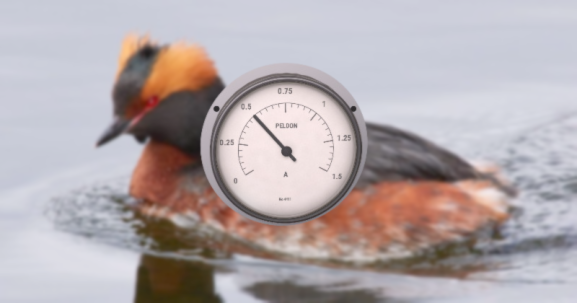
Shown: 0.5 A
